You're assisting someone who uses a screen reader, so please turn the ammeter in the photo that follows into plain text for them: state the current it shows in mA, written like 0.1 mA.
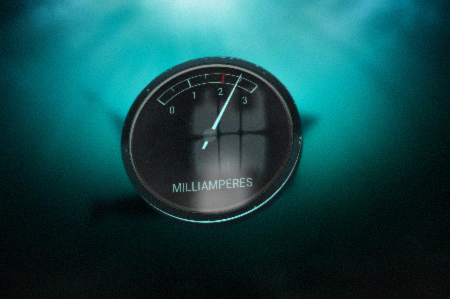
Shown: 2.5 mA
